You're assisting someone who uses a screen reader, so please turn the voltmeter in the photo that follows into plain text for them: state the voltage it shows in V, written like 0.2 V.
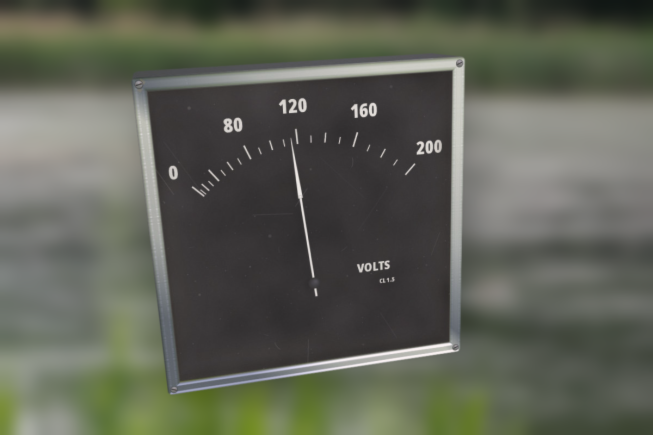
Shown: 115 V
